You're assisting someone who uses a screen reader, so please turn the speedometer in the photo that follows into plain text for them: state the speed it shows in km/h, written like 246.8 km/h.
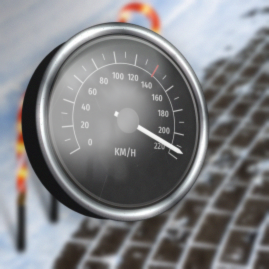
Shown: 215 km/h
